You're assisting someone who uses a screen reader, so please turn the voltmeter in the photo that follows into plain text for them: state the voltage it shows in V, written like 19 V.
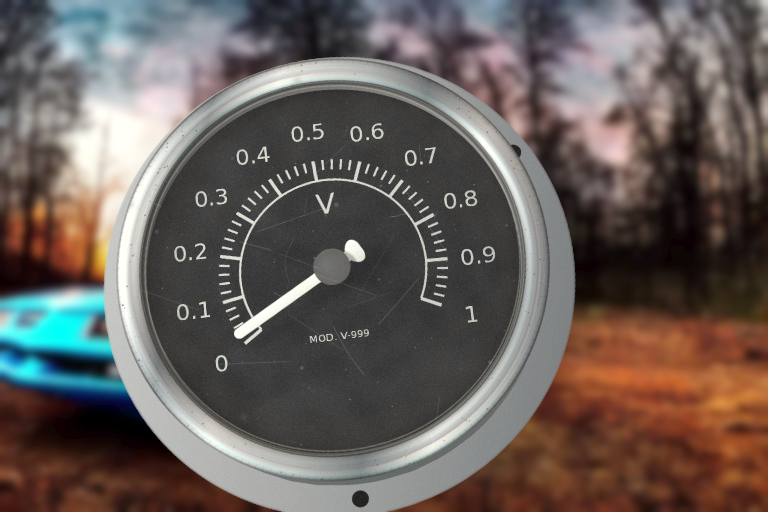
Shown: 0.02 V
